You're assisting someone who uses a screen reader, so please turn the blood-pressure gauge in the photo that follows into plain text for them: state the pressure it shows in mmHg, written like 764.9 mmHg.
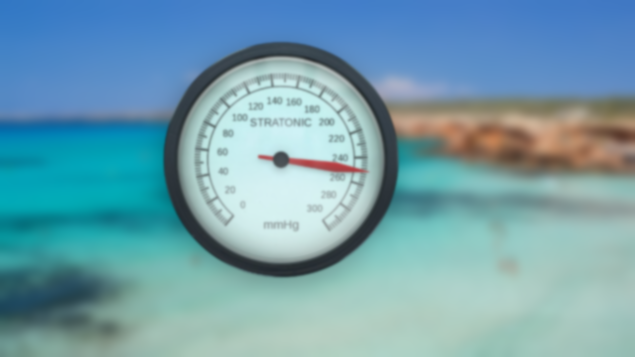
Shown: 250 mmHg
